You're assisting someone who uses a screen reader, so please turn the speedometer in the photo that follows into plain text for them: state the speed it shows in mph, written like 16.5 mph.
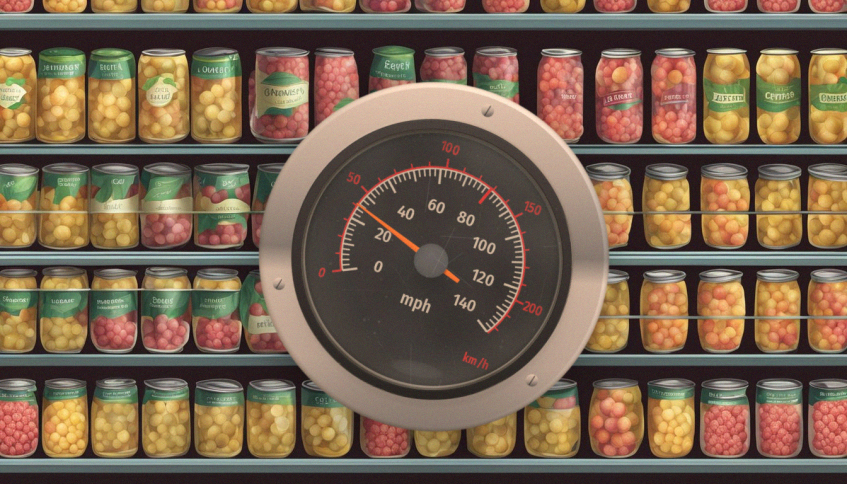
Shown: 26 mph
